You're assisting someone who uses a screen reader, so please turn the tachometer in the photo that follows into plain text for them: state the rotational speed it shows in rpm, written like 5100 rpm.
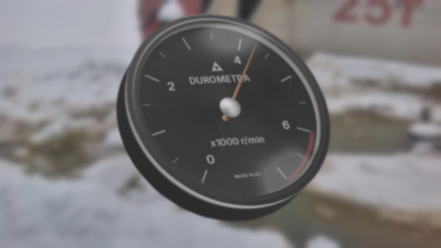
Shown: 4250 rpm
